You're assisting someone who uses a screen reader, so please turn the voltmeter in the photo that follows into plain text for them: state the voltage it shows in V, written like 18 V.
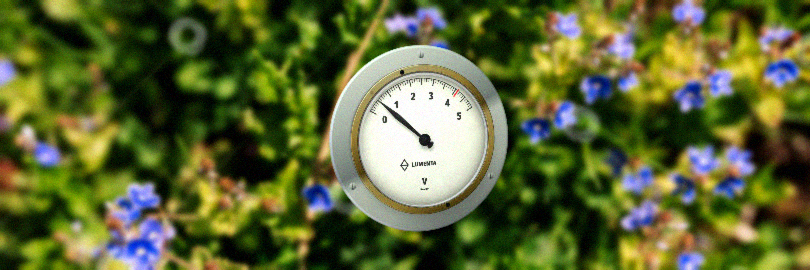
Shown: 0.5 V
